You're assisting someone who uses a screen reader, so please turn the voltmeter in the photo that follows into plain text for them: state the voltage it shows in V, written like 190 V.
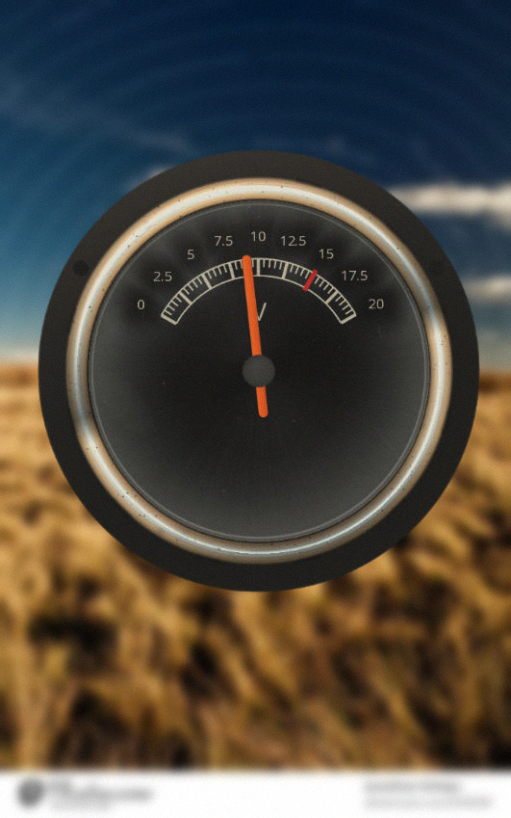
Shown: 9 V
